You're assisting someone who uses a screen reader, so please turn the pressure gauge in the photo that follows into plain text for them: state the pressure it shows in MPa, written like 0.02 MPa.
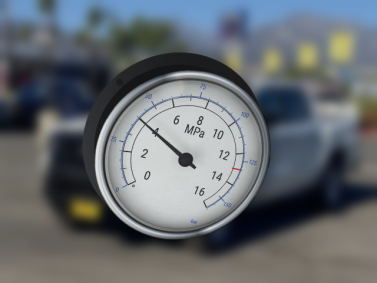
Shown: 4 MPa
